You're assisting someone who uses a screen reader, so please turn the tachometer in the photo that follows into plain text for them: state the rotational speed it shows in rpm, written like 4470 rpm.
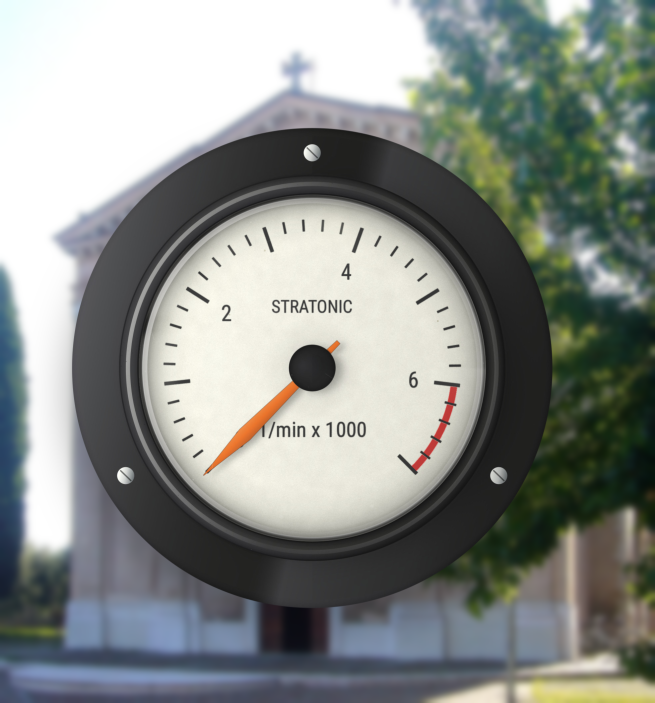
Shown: 0 rpm
